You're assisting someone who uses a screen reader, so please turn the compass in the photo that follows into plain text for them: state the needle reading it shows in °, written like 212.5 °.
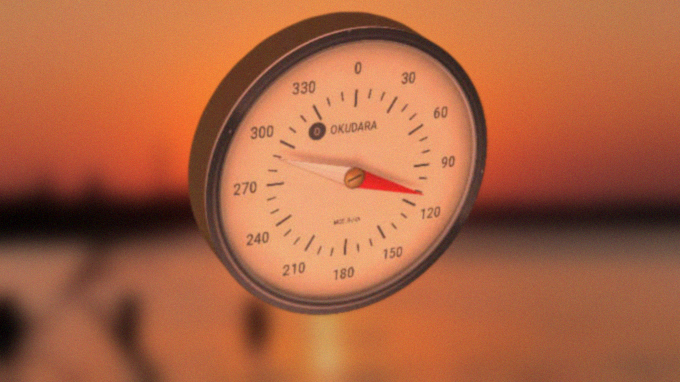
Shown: 110 °
